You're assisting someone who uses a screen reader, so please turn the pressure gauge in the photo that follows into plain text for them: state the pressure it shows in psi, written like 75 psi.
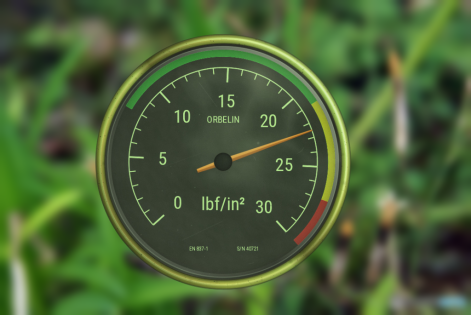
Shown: 22.5 psi
